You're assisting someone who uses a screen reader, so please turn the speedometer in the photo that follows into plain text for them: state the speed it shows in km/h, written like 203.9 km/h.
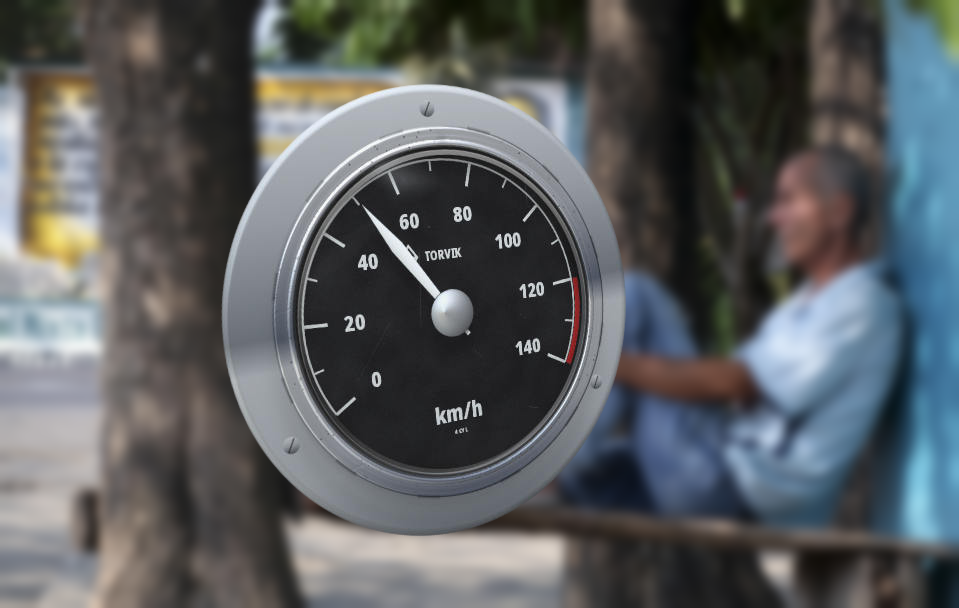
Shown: 50 km/h
